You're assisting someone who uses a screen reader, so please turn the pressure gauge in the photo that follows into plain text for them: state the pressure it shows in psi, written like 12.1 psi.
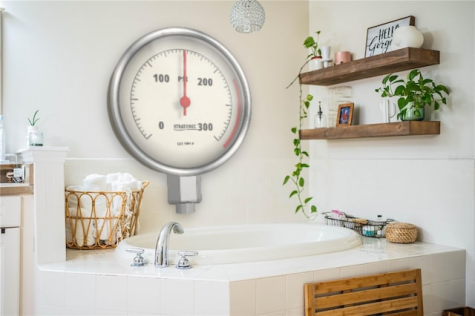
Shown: 150 psi
